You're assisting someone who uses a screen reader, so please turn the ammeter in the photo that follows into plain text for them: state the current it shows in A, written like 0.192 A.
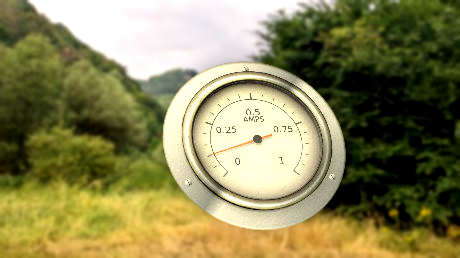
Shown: 0.1 A
